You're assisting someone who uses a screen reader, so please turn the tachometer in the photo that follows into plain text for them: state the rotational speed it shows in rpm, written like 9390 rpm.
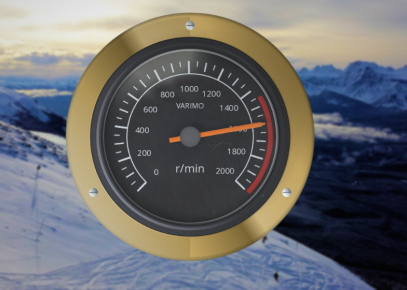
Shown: 1600 rpm
